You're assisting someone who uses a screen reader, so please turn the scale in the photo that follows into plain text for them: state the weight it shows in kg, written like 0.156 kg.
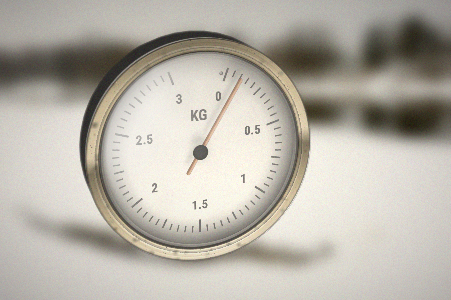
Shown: 0.1 kg
